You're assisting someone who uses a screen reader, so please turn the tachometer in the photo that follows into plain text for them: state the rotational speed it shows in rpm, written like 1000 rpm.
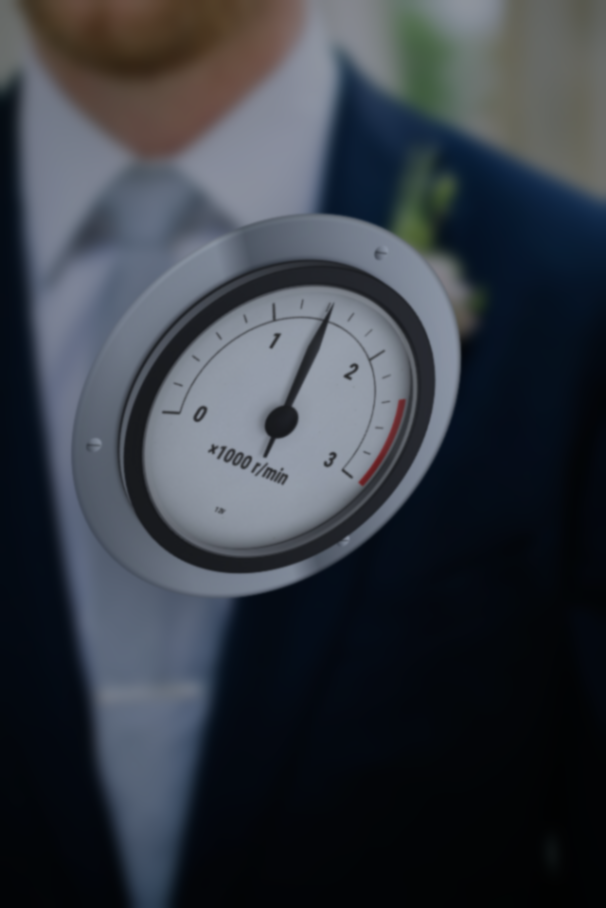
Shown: 1400 rpm
